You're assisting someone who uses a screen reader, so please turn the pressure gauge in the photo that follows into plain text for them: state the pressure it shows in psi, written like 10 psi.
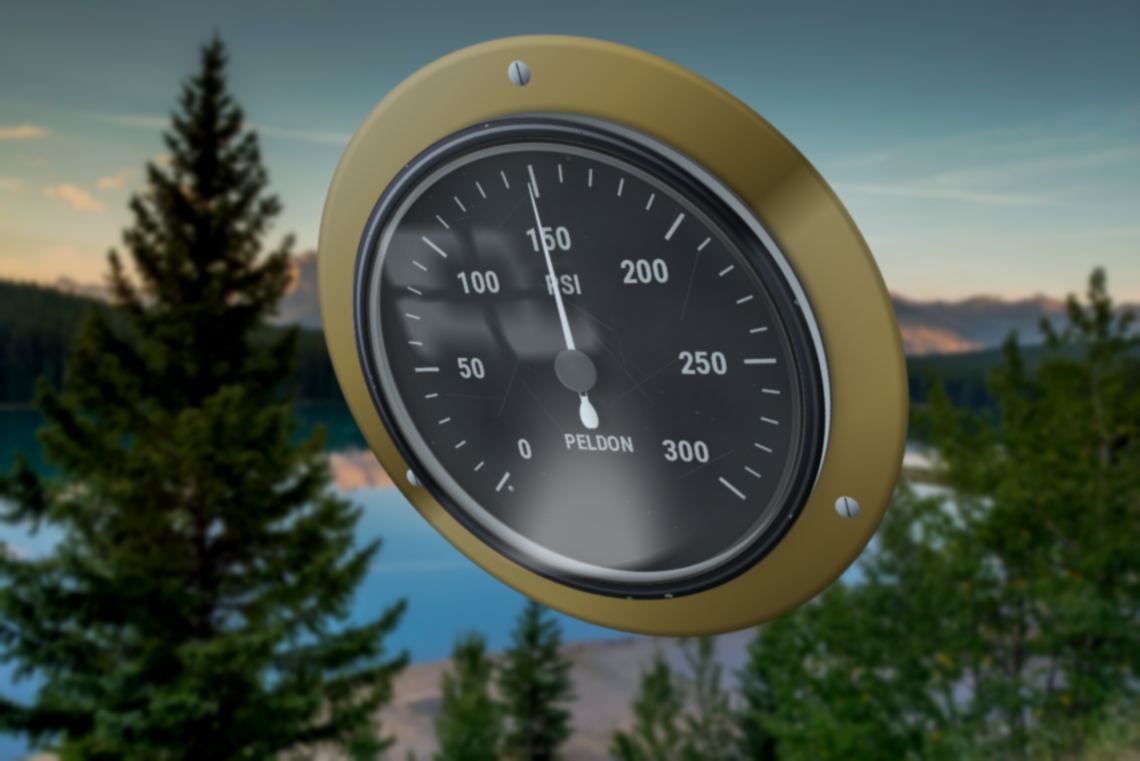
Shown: 150 psi
